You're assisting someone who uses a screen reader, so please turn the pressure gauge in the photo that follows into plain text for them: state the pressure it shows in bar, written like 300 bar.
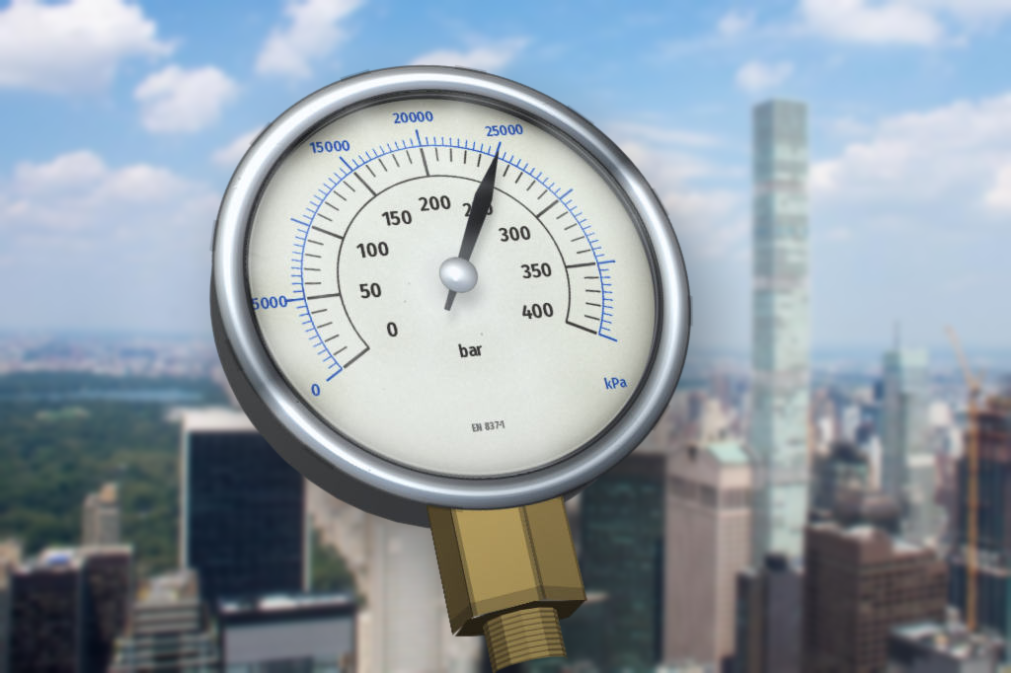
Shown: 250 bar
